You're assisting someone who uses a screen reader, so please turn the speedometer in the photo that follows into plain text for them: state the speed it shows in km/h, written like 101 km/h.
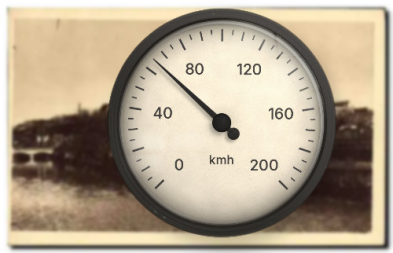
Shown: 65 km/h
